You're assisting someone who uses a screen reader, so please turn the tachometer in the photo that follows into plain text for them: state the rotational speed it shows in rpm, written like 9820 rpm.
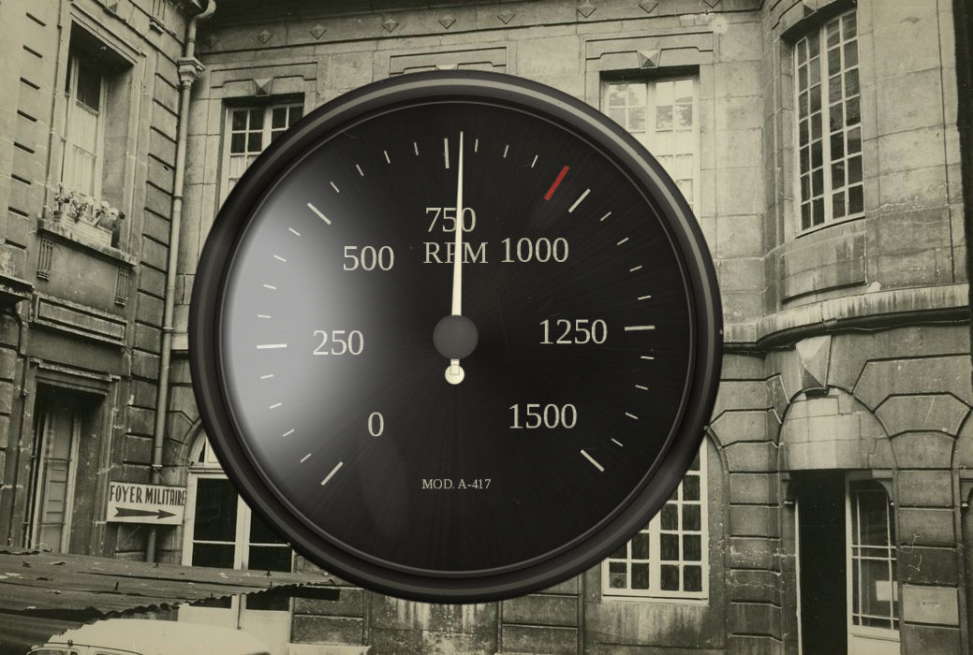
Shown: 775 rpm
